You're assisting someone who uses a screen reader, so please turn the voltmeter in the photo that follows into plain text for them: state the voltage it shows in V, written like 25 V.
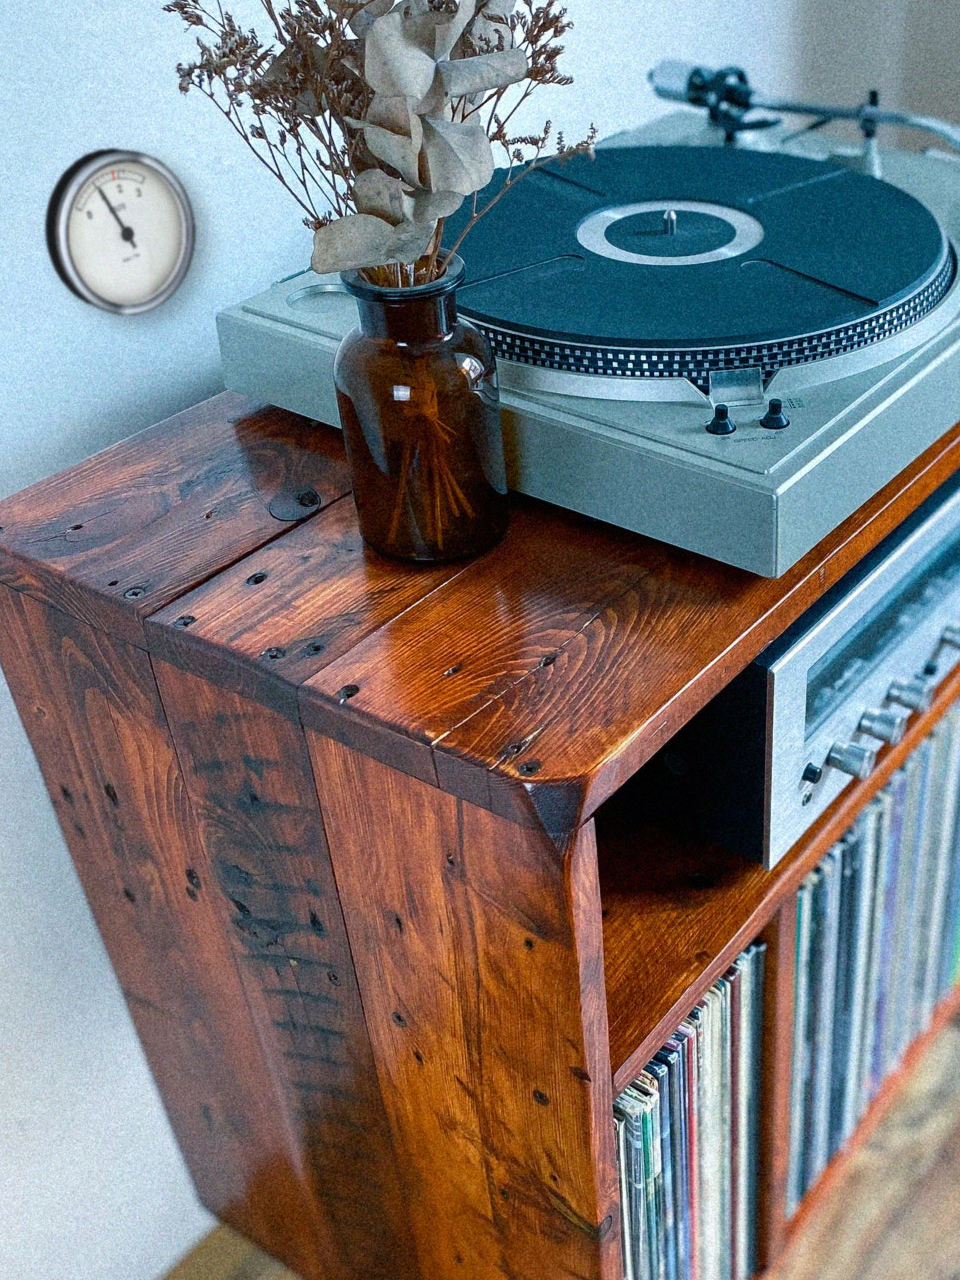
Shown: 1 V
